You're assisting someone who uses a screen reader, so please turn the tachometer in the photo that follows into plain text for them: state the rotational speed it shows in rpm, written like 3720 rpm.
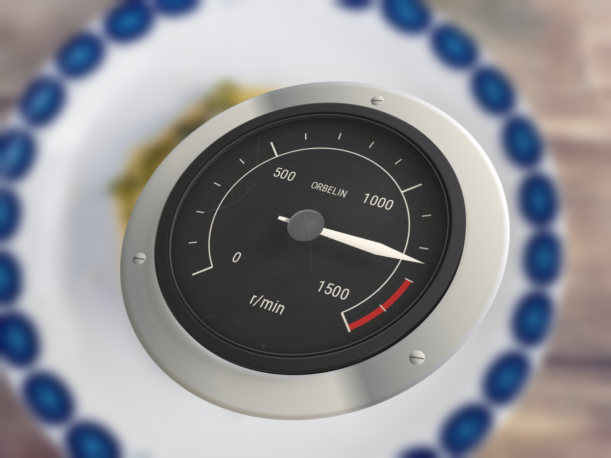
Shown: 1250 rpm
